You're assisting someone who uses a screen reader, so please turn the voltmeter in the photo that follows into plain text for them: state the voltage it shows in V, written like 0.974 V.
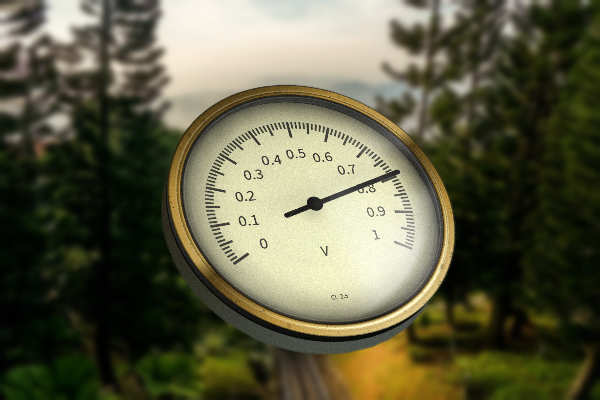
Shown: 0.8 V
